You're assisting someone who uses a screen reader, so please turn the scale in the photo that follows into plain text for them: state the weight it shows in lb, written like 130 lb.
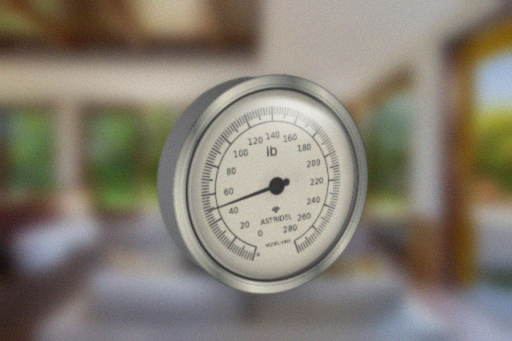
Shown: 50 lb
